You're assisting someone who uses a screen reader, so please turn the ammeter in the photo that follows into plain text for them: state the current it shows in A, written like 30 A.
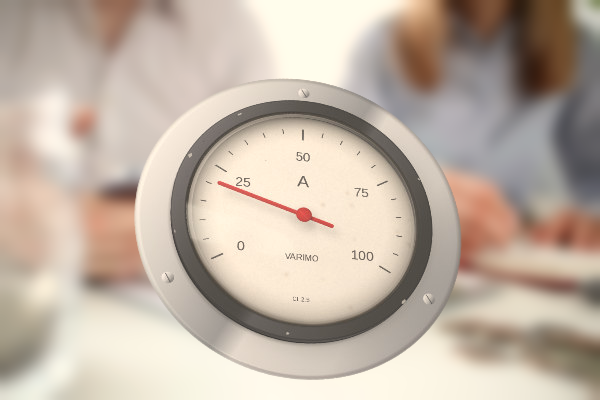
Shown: 20 A
